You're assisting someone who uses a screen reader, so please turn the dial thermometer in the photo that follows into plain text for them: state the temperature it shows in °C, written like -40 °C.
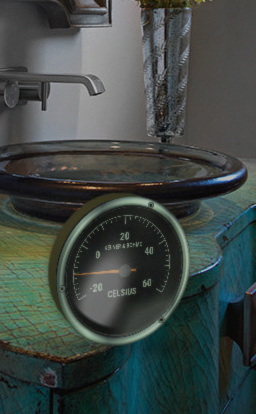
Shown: -10 °C
